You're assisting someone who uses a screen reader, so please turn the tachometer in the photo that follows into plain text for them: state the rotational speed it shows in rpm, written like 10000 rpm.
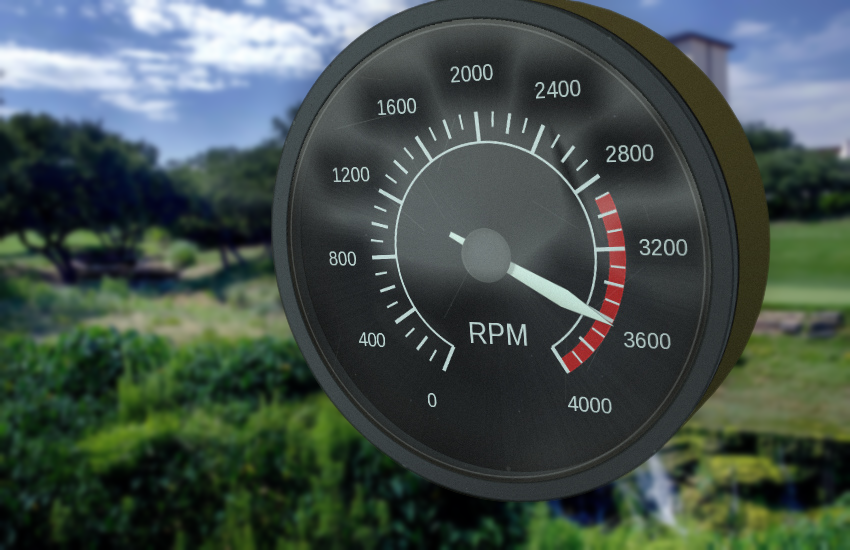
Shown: 3600 rpm
